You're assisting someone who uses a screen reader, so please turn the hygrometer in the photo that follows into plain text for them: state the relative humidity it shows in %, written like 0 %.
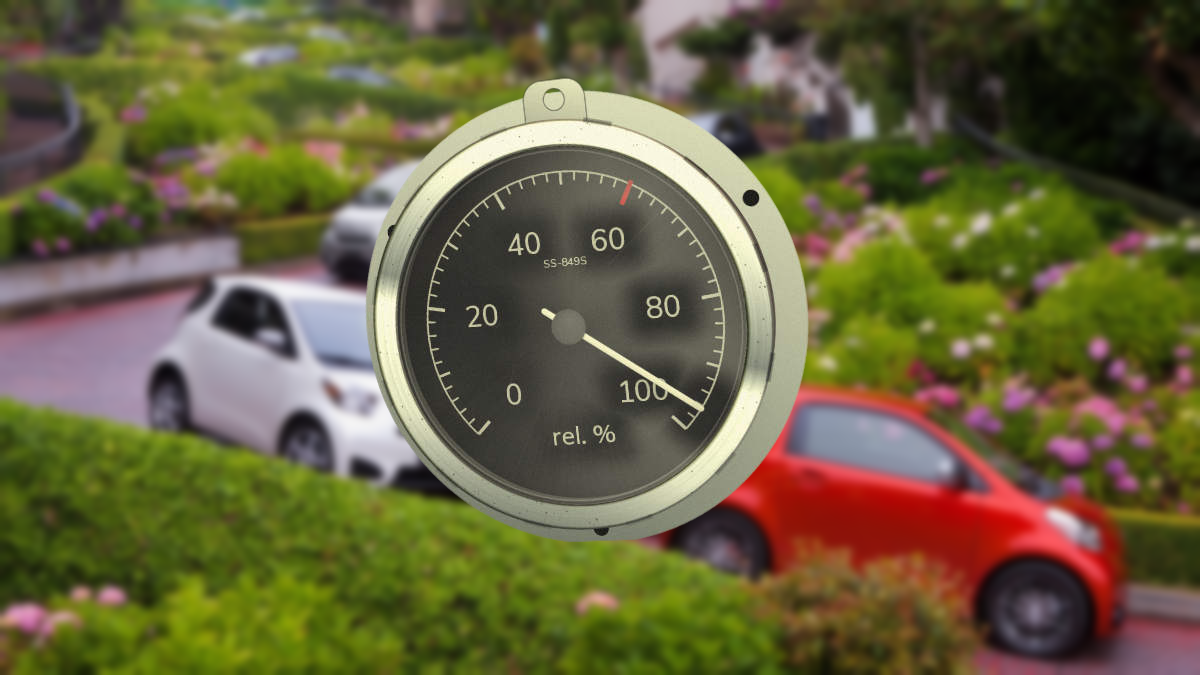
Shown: 96 %
